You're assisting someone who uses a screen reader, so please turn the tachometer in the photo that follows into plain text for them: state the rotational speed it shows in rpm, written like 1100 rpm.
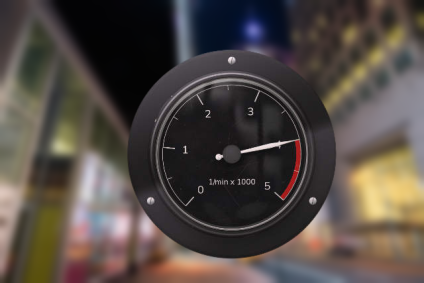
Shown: 4000 rpm
